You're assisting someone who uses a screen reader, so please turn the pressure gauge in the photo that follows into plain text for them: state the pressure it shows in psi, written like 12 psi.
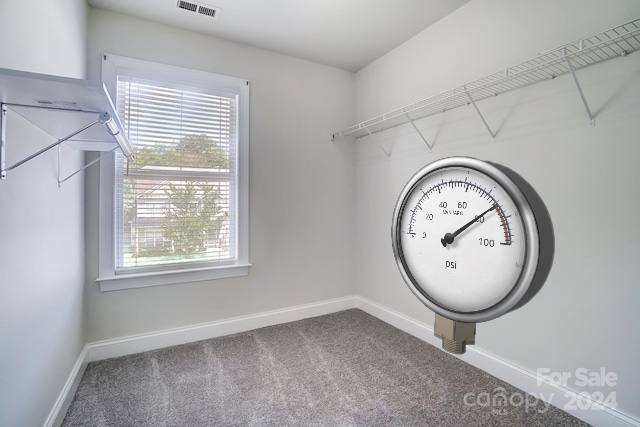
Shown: 80 psi
